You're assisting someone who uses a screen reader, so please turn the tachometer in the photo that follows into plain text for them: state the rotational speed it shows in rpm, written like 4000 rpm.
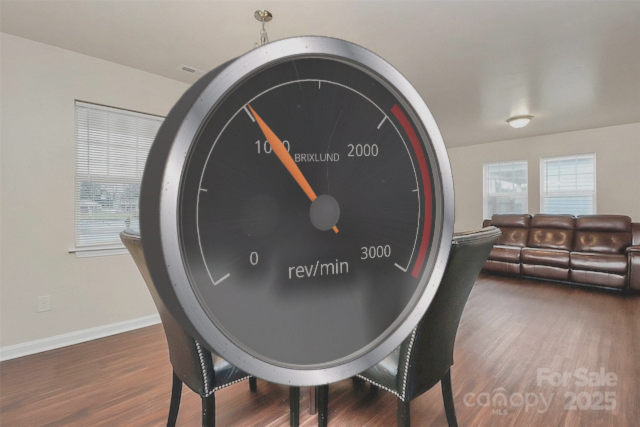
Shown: 1000 rpm
